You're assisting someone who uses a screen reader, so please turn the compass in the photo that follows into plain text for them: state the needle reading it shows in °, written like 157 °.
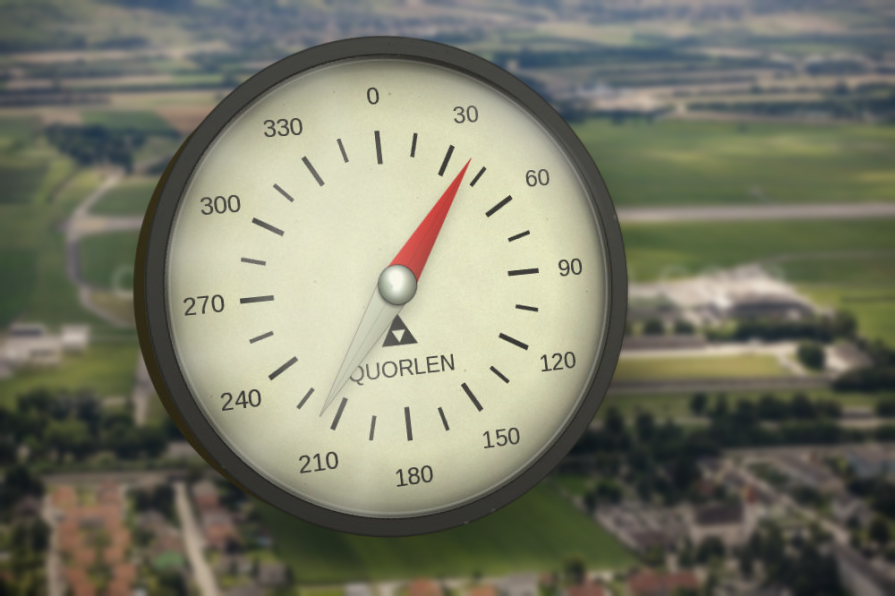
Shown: 37.5 °
